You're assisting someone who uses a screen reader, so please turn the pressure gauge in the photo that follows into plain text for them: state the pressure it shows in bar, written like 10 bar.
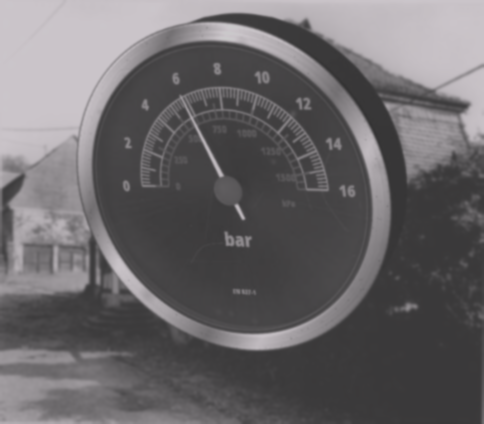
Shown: 6 bar
